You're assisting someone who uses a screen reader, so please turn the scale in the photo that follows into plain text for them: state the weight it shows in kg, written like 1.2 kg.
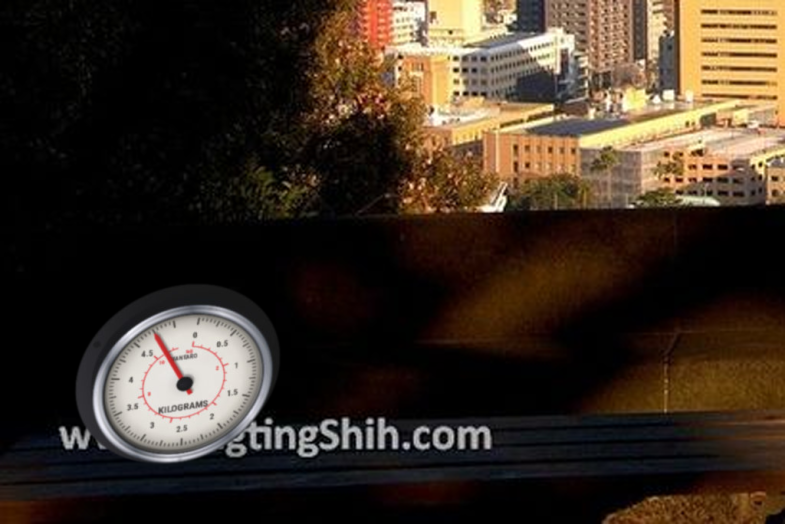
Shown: 4.75 kg
